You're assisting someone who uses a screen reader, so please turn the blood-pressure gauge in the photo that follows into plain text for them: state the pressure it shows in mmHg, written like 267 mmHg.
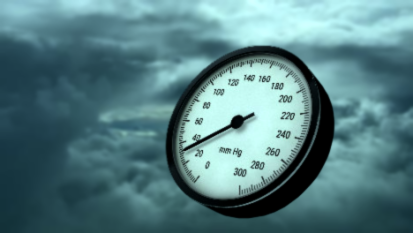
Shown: 30 mmHg
